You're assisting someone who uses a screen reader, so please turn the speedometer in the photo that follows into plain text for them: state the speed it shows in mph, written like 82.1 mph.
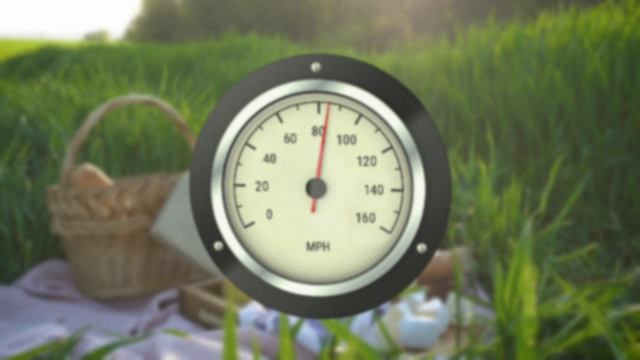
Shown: 85 mph
